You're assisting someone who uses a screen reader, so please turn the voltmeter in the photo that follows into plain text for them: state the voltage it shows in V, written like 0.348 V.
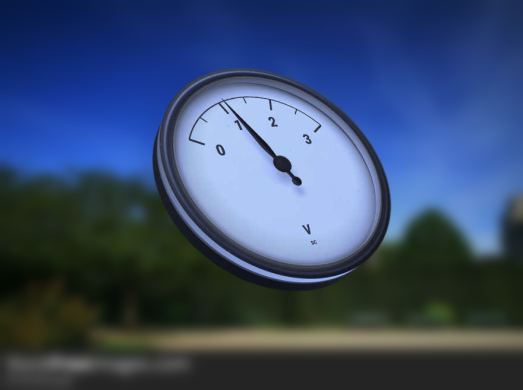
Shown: 1 V
